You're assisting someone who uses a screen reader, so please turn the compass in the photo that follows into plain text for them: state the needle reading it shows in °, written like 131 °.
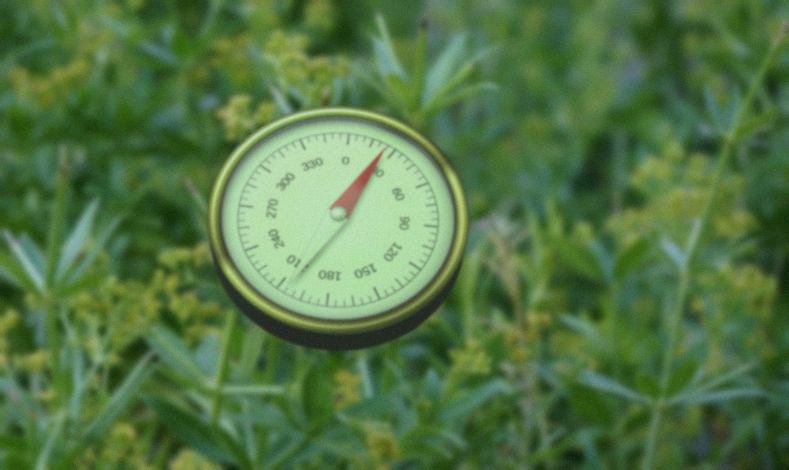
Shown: 25 °
